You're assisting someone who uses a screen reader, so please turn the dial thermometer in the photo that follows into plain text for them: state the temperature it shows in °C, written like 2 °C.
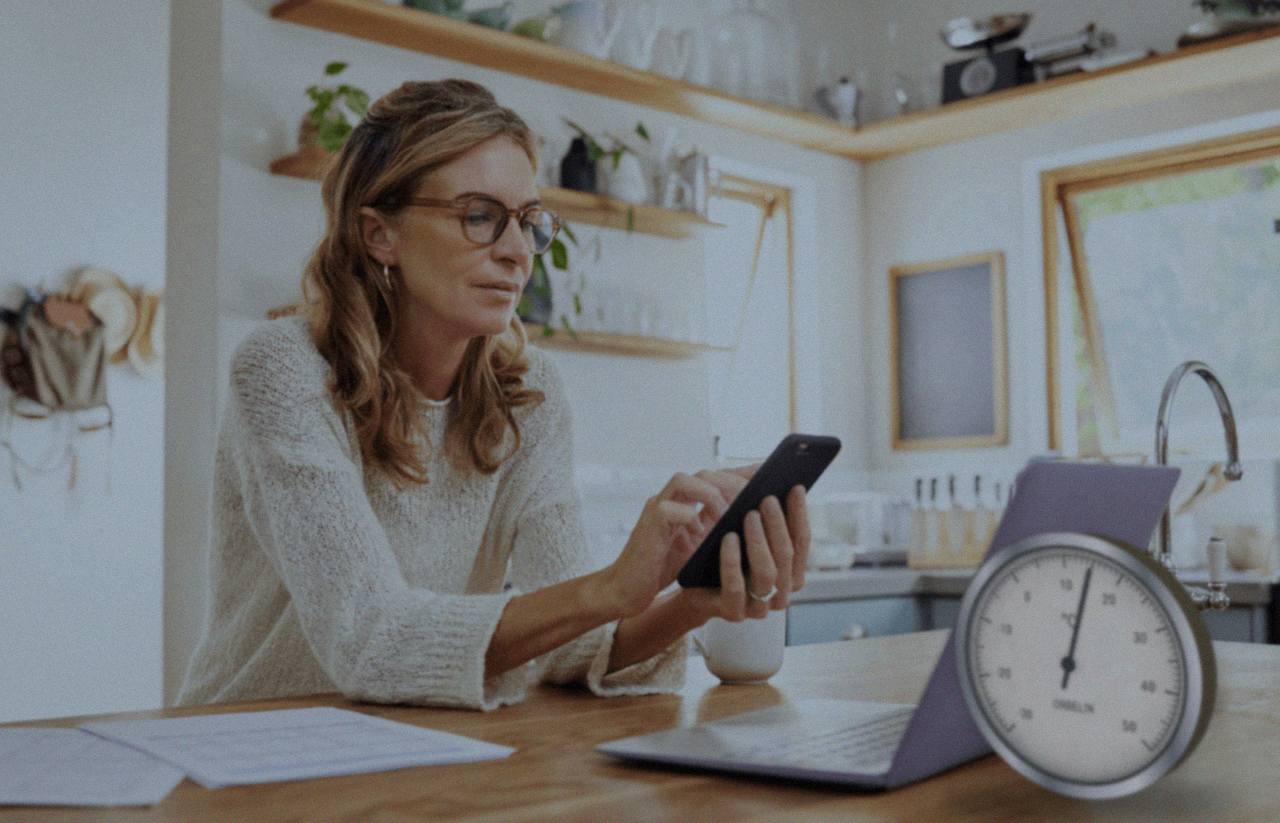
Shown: 15 °C
